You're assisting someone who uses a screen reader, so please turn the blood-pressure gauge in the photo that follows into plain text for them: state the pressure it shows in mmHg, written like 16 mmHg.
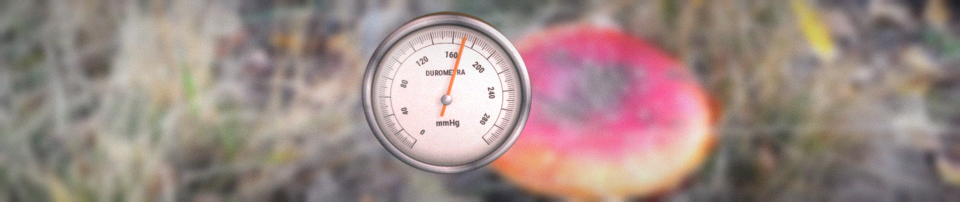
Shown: 170 mmHg
